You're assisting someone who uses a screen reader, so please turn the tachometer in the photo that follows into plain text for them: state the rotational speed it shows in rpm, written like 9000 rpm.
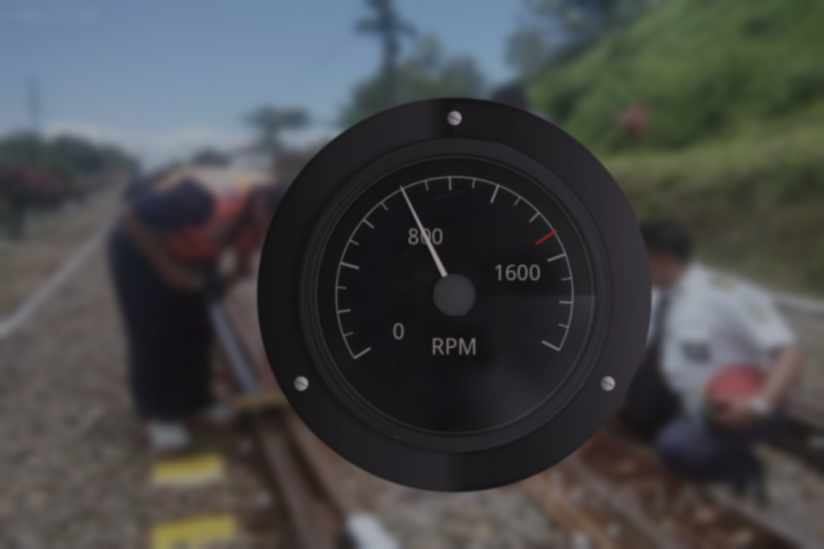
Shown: 800 rpm
